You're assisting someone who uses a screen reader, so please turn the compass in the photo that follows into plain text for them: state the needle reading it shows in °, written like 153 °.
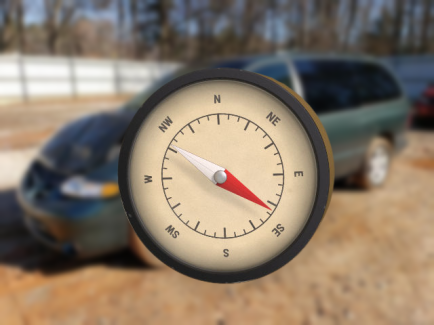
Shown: 125 °
